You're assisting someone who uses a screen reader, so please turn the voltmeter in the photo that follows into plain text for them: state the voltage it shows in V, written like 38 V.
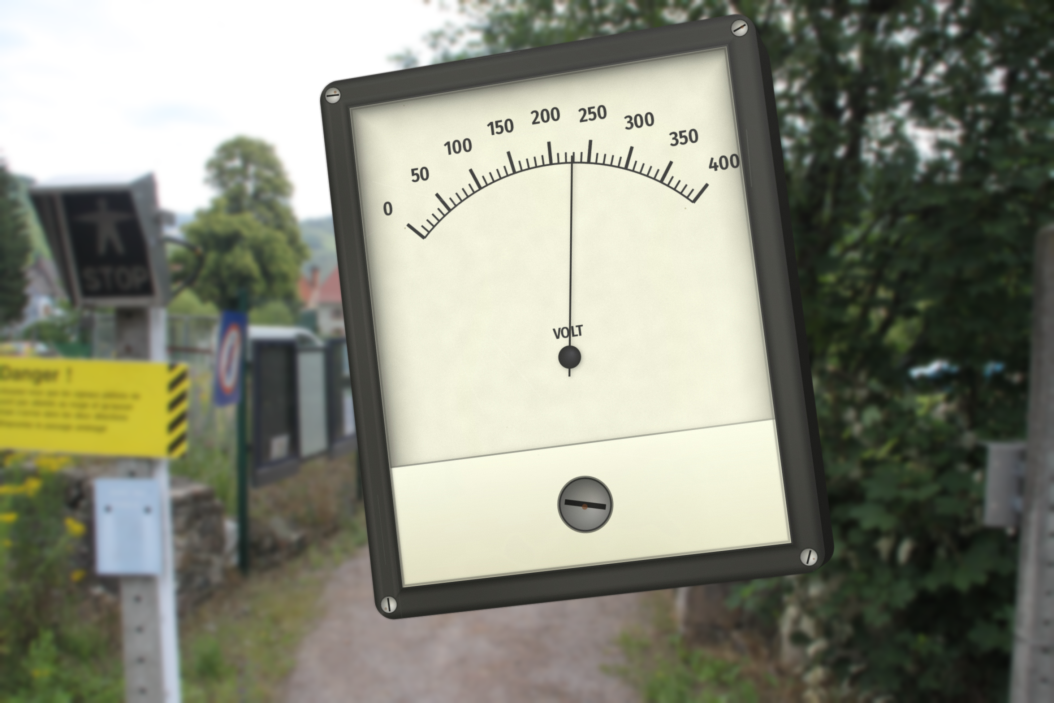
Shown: 230 V
